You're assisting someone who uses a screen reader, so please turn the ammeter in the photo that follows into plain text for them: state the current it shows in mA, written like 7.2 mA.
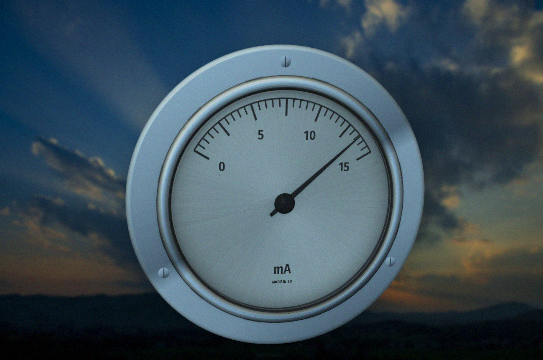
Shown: 13.5 mA
